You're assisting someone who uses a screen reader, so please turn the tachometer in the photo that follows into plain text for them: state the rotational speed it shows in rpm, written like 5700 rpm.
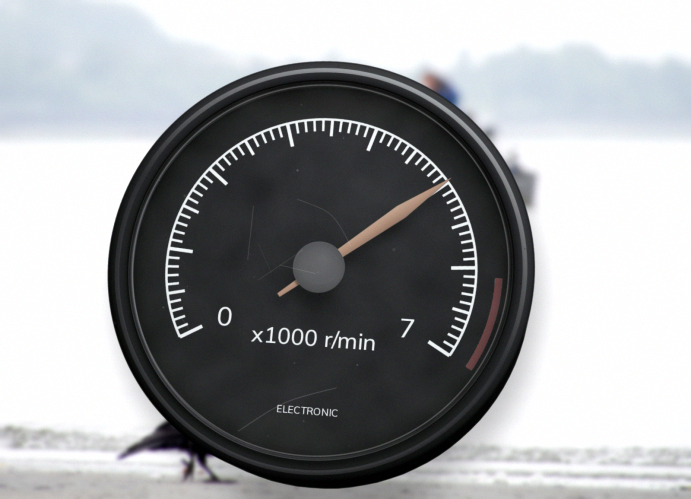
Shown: 5000 rpm
